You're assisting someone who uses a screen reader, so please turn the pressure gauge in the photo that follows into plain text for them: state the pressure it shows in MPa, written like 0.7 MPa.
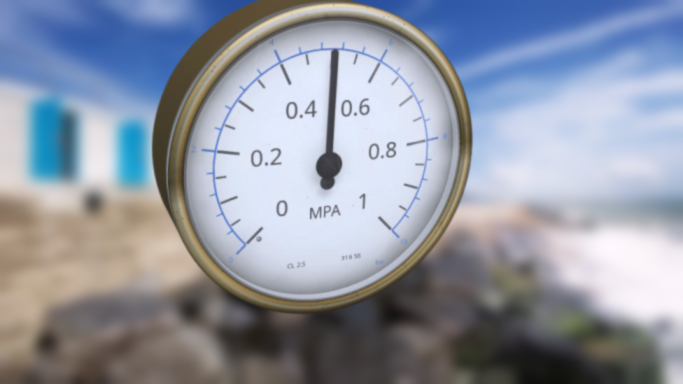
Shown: 0.5 MPa
